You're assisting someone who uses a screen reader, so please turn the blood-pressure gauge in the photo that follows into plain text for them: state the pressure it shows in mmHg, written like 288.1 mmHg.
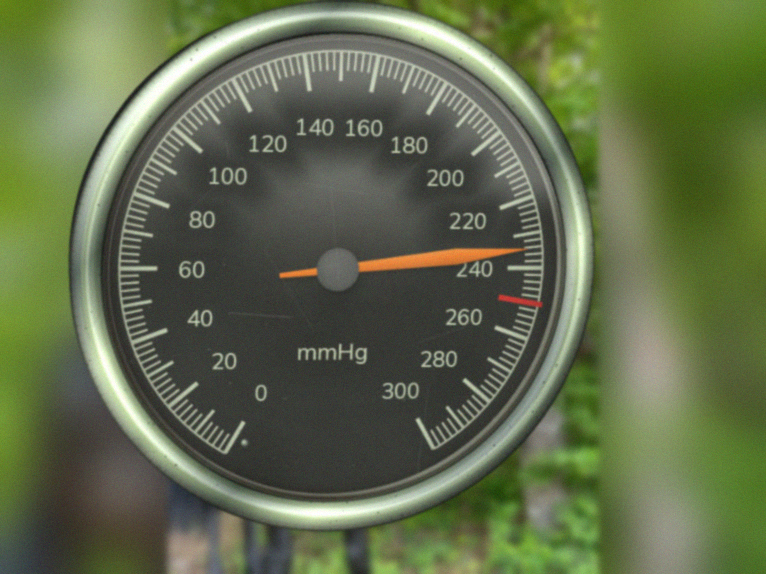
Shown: 234 mmHg
